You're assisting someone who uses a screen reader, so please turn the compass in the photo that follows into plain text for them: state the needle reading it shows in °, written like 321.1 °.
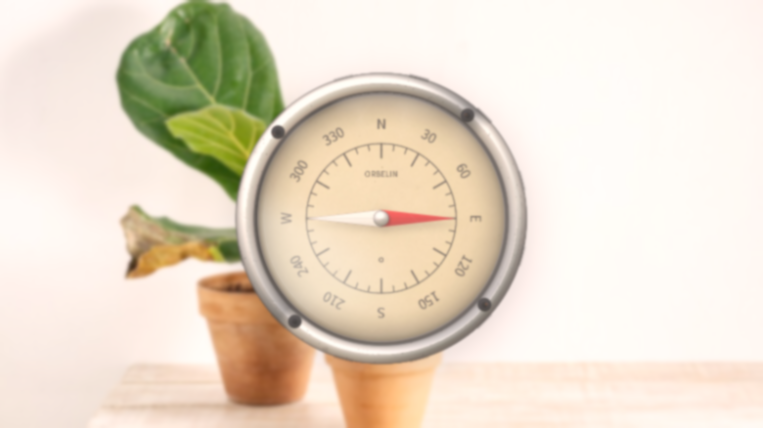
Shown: 90 °
